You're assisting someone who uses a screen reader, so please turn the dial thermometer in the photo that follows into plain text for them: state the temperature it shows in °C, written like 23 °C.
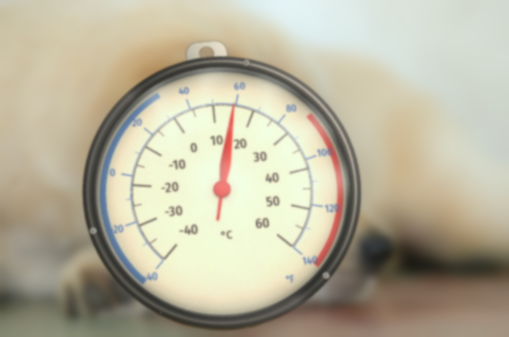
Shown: 15 °C
